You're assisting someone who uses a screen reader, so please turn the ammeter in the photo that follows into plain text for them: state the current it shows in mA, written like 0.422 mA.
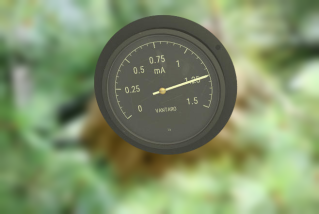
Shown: 1.25 mA
